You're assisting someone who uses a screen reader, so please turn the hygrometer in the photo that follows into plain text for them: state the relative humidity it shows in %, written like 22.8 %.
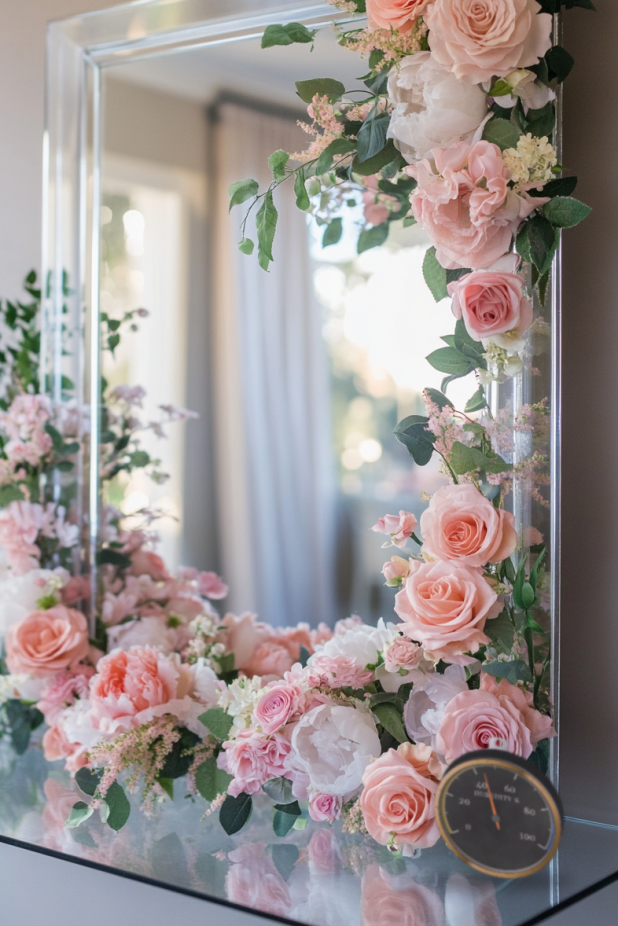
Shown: 45 %
